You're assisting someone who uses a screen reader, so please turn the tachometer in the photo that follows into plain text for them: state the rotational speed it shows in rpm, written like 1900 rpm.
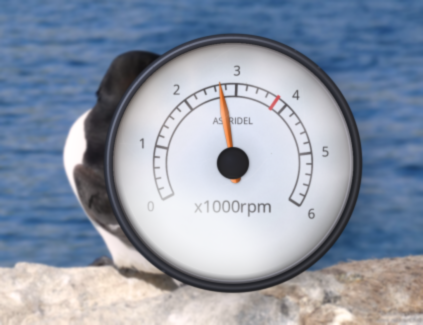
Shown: 2700 rpm
